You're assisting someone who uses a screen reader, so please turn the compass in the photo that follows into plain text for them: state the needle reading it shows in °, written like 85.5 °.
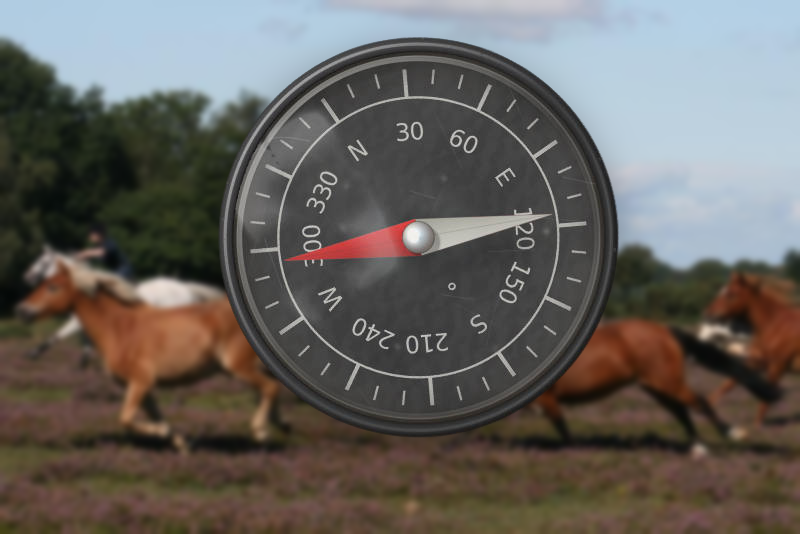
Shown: 295 °
